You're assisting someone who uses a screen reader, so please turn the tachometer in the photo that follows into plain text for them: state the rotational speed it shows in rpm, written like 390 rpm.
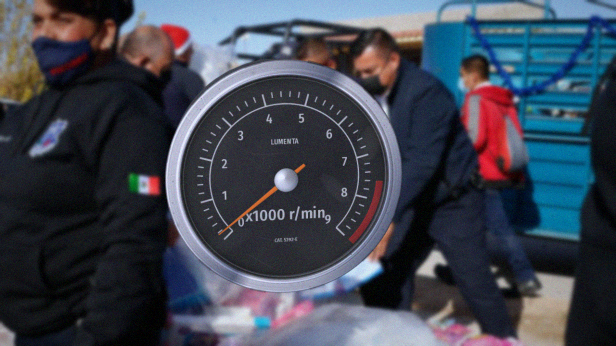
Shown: 200 rpm
